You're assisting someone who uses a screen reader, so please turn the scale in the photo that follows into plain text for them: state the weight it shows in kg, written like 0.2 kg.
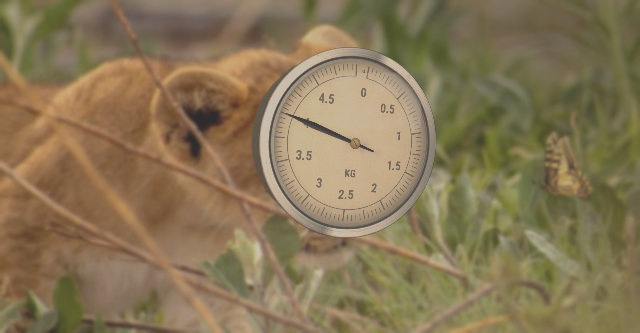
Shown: 4 kg
